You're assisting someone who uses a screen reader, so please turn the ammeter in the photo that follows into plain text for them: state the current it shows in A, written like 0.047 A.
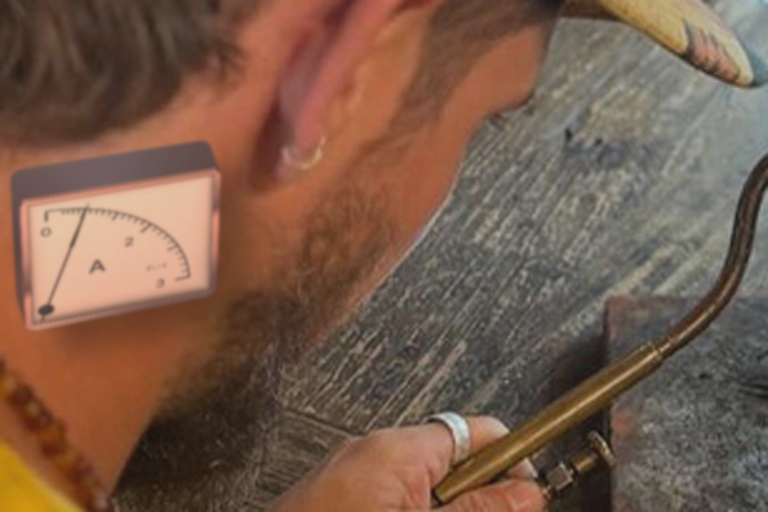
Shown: 1 A
